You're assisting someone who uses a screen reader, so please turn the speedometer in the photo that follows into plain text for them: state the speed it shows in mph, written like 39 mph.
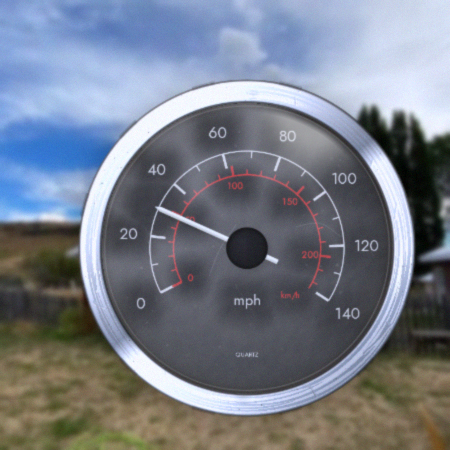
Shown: 30 mph
